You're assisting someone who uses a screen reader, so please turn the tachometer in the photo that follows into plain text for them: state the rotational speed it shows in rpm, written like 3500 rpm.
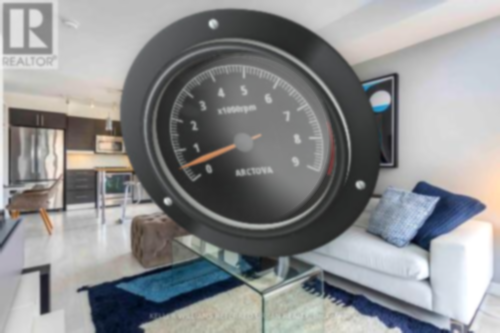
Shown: 500 rpm
